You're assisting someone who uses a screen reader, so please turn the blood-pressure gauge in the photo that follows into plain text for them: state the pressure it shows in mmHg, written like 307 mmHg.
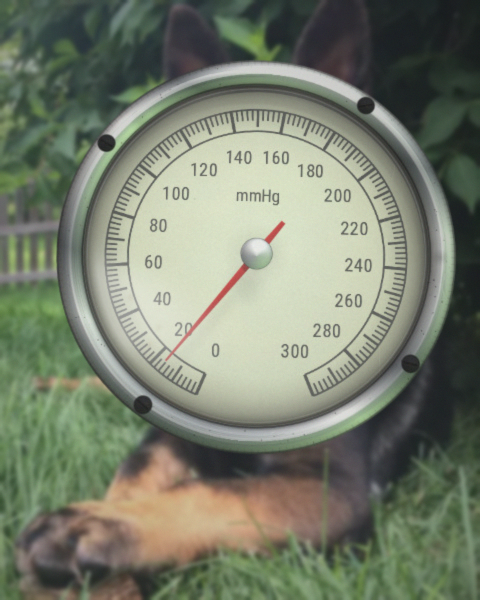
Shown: 16 mmHg
